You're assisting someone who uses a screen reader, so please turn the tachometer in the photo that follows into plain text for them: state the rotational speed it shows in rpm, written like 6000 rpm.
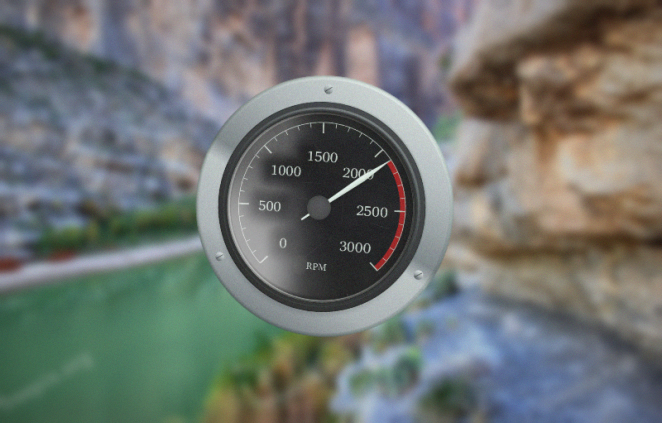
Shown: 2100 rpm
